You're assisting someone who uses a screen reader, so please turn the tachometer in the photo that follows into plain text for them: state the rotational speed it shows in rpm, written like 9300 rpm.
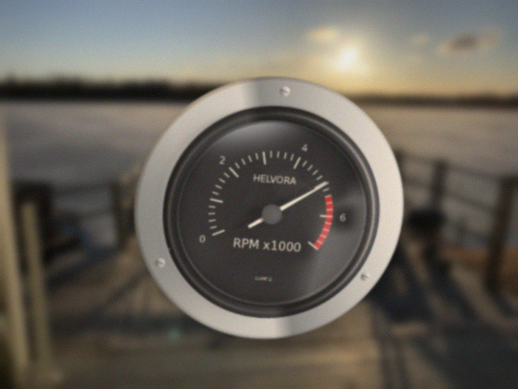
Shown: 5000 rpm
